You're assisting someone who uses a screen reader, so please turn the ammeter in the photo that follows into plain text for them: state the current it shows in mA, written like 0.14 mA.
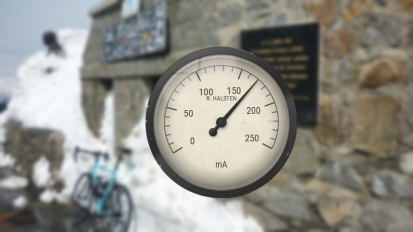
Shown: 170 mA
